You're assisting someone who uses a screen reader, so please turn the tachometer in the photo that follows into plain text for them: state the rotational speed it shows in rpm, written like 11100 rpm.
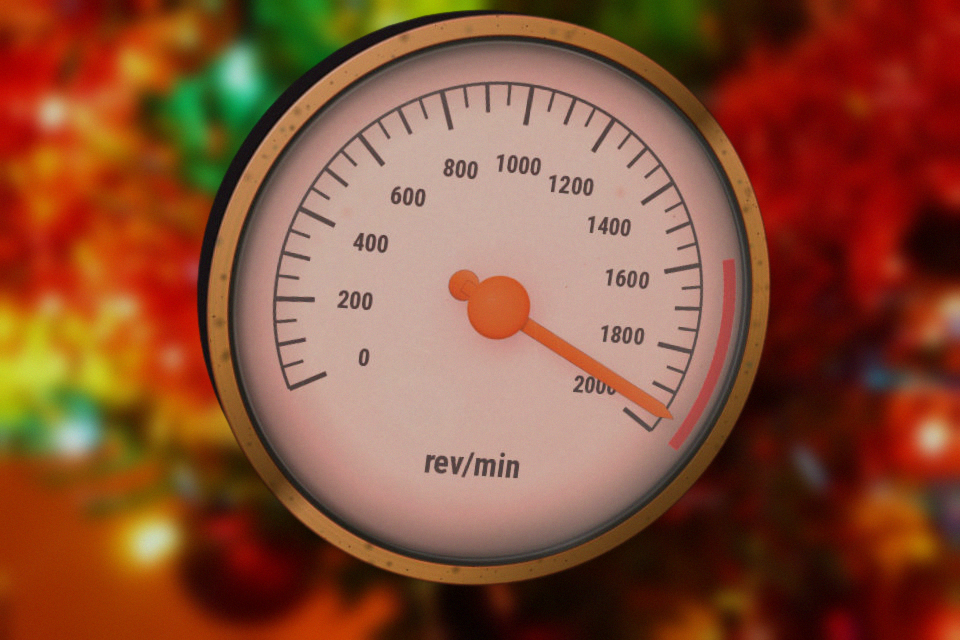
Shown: 1950 rpm
